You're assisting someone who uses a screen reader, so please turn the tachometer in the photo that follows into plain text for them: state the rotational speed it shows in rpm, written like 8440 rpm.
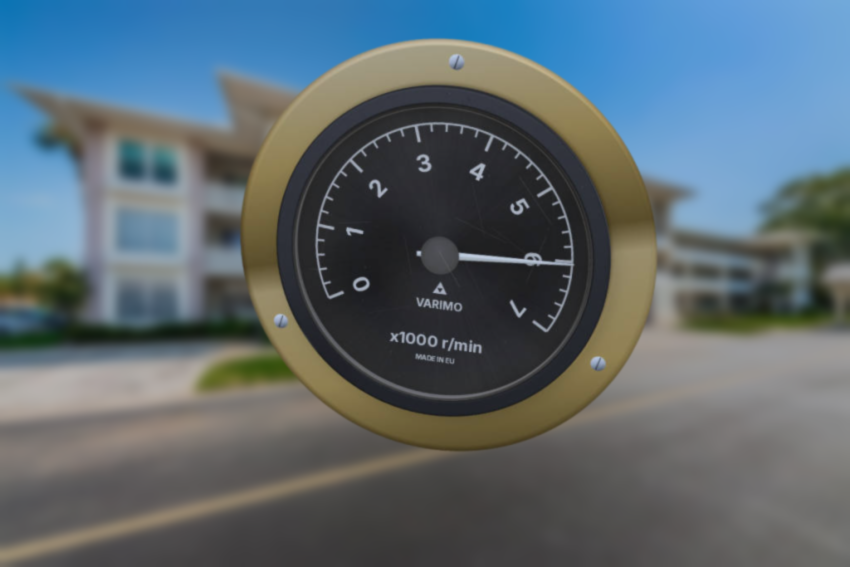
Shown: 6000 rpm
